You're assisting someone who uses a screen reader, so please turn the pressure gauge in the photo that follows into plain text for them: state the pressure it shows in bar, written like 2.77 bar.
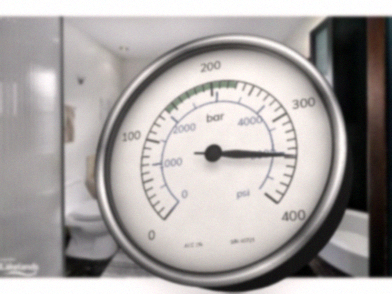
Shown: 350 bar
